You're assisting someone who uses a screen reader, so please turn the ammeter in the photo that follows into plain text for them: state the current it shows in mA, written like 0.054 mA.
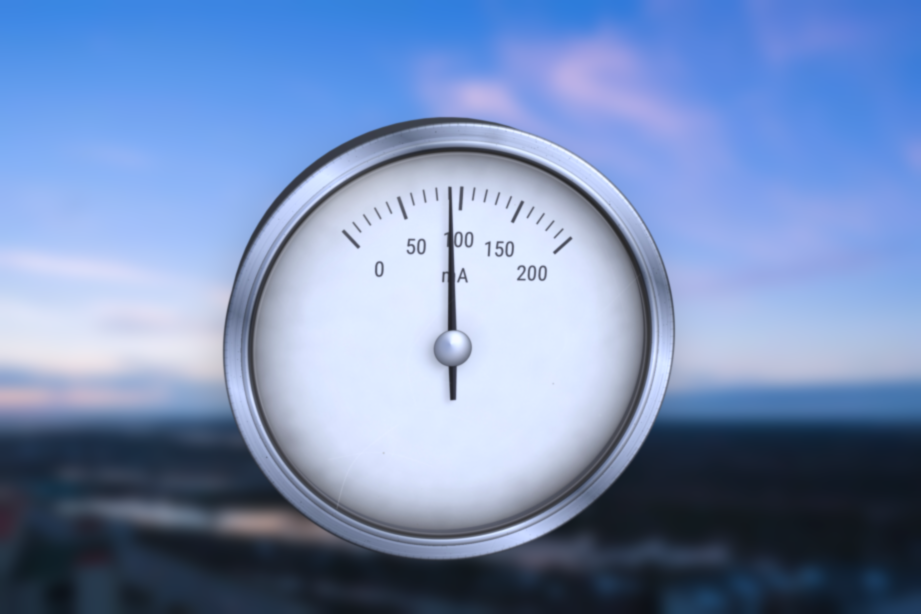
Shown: 90 mA
